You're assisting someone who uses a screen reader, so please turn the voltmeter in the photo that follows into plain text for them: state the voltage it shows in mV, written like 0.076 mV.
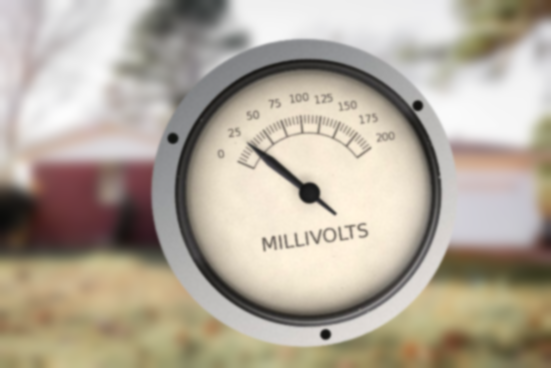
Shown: 25 mV
